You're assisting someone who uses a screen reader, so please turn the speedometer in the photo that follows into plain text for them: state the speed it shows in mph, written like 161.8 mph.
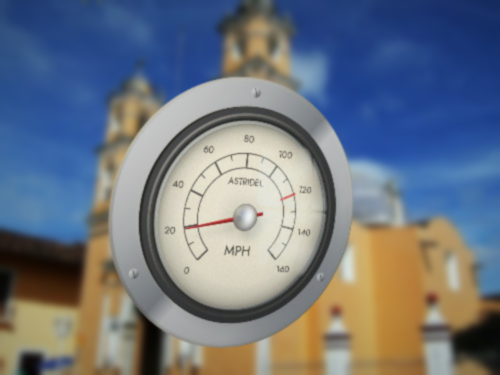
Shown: 20 mph
